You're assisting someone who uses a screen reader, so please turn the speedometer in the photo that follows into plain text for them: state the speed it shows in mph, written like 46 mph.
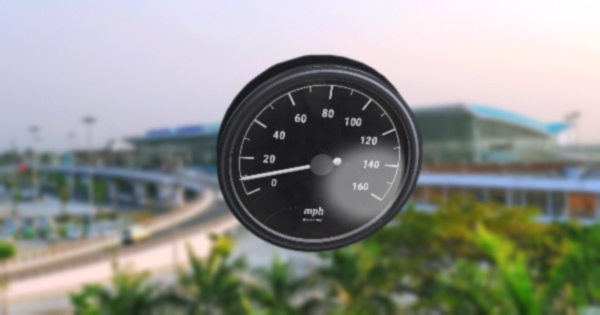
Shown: 10 mph
